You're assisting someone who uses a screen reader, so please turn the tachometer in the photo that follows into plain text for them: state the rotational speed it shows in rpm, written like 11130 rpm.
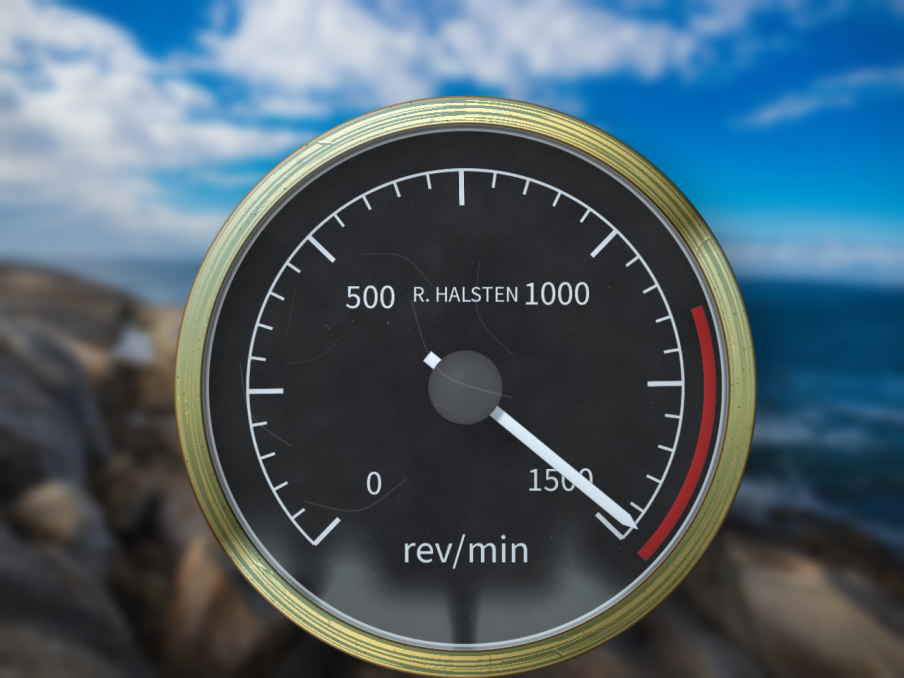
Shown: 1475 rpm
